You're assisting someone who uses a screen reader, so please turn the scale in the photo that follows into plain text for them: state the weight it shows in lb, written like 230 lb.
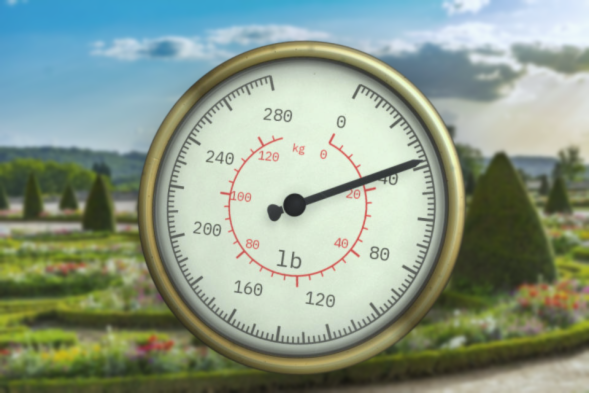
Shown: 38 lb
